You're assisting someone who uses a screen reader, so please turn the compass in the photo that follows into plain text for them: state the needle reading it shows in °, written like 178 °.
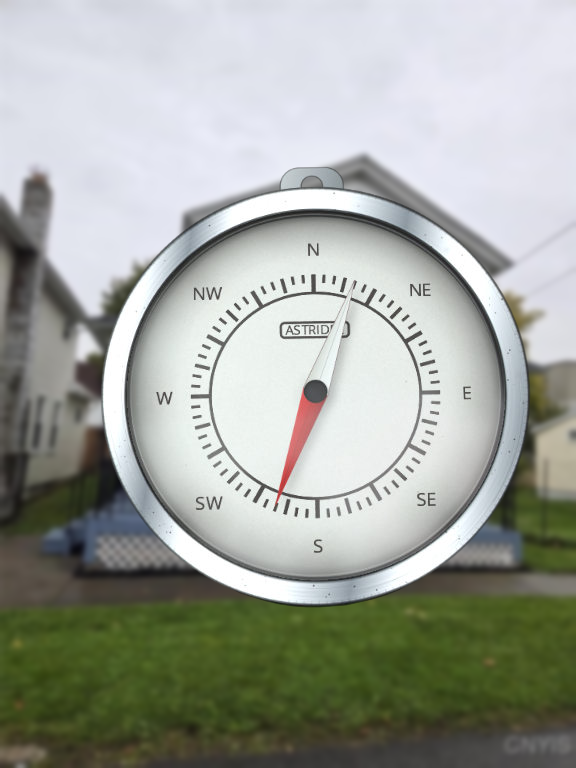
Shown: 200 °
